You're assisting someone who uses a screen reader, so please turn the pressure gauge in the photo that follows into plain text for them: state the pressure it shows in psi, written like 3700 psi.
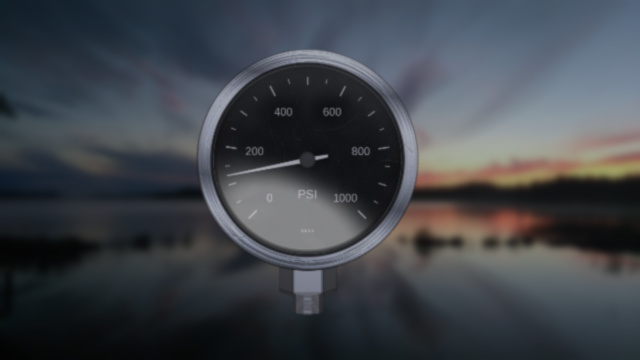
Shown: 125 psi
